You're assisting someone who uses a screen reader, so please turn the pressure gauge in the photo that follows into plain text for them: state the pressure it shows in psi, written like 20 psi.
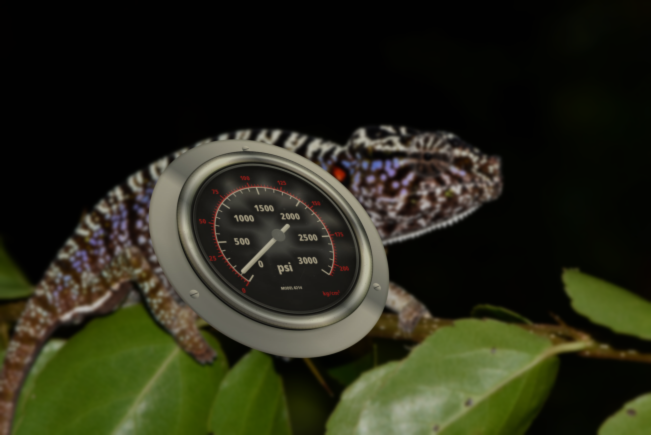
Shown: 100 psi
